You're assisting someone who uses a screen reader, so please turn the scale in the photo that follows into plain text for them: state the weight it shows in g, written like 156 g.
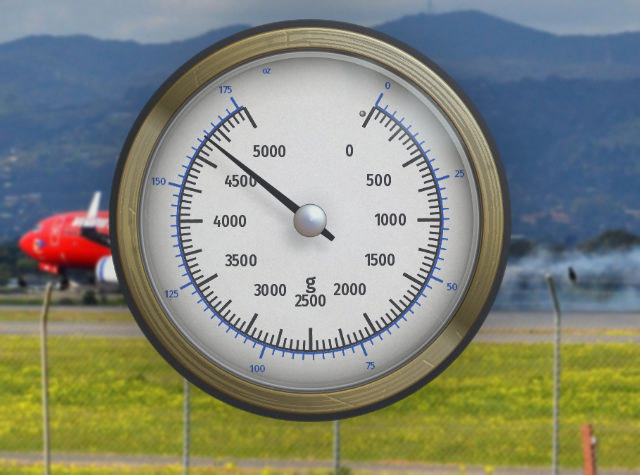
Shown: 4650 g
